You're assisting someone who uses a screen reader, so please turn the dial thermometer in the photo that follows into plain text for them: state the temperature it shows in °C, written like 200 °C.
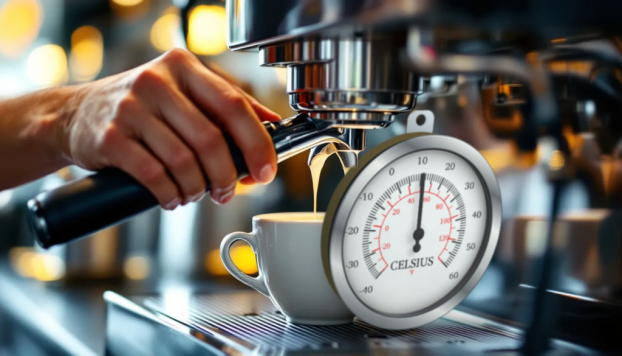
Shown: 10 °C
